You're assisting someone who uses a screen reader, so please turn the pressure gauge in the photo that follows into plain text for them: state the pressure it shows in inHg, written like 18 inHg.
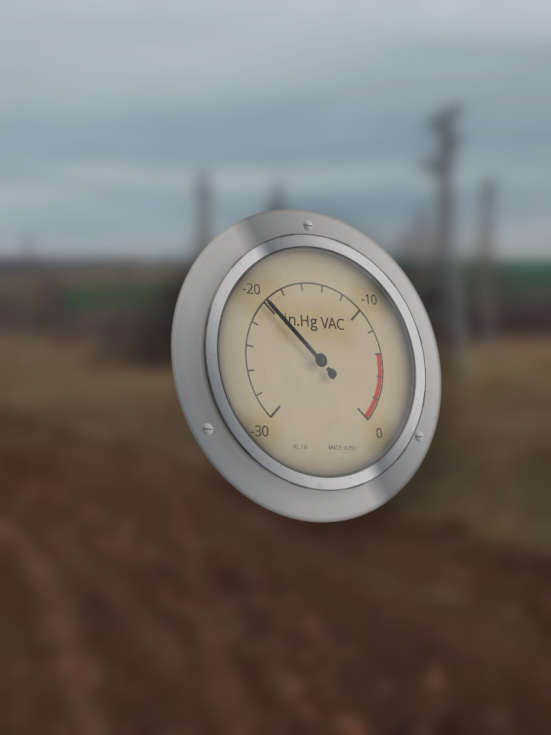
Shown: -20 inHg
